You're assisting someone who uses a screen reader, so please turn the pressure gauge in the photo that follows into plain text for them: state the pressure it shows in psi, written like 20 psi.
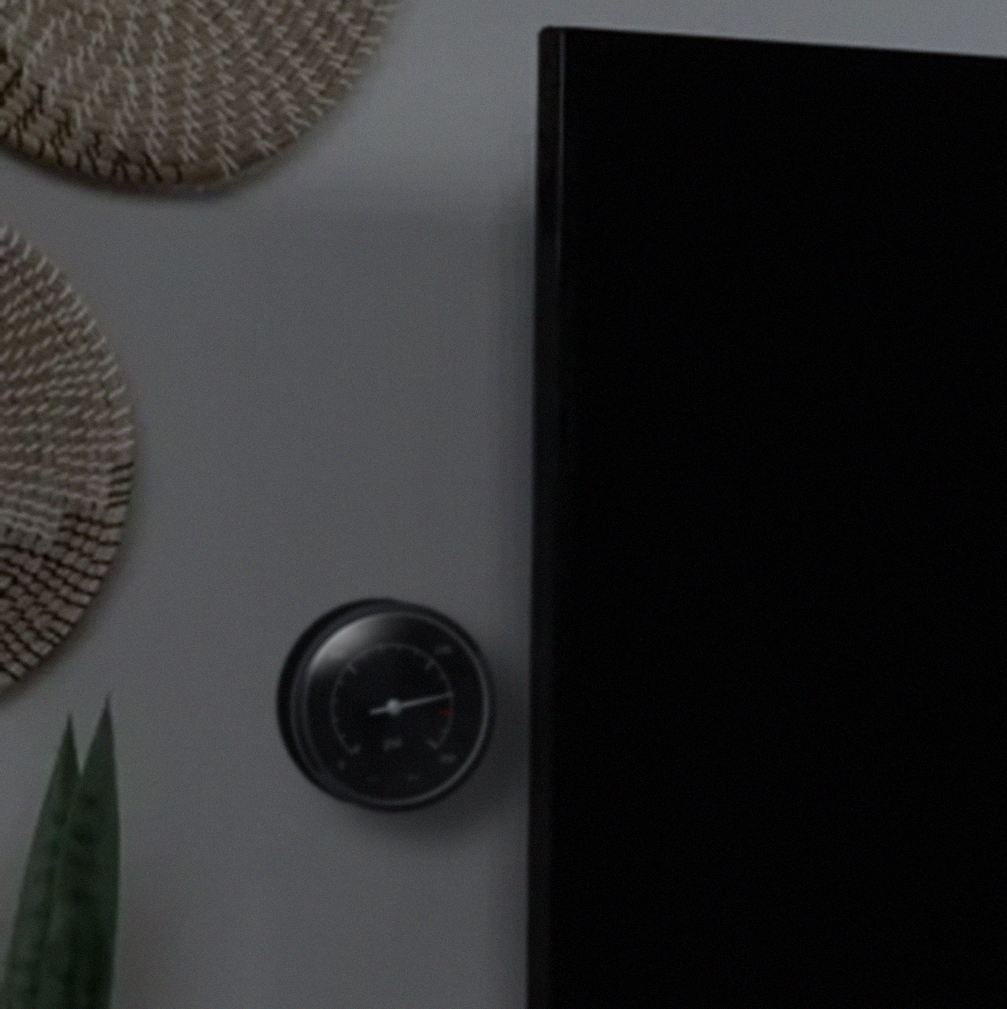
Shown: 240 psi
